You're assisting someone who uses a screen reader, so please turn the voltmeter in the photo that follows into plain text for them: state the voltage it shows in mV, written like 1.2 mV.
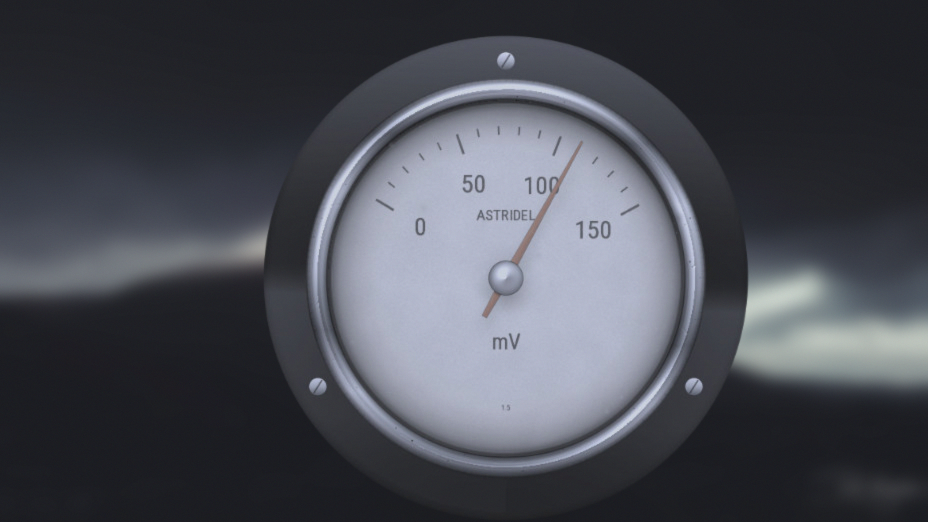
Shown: 110 mV
